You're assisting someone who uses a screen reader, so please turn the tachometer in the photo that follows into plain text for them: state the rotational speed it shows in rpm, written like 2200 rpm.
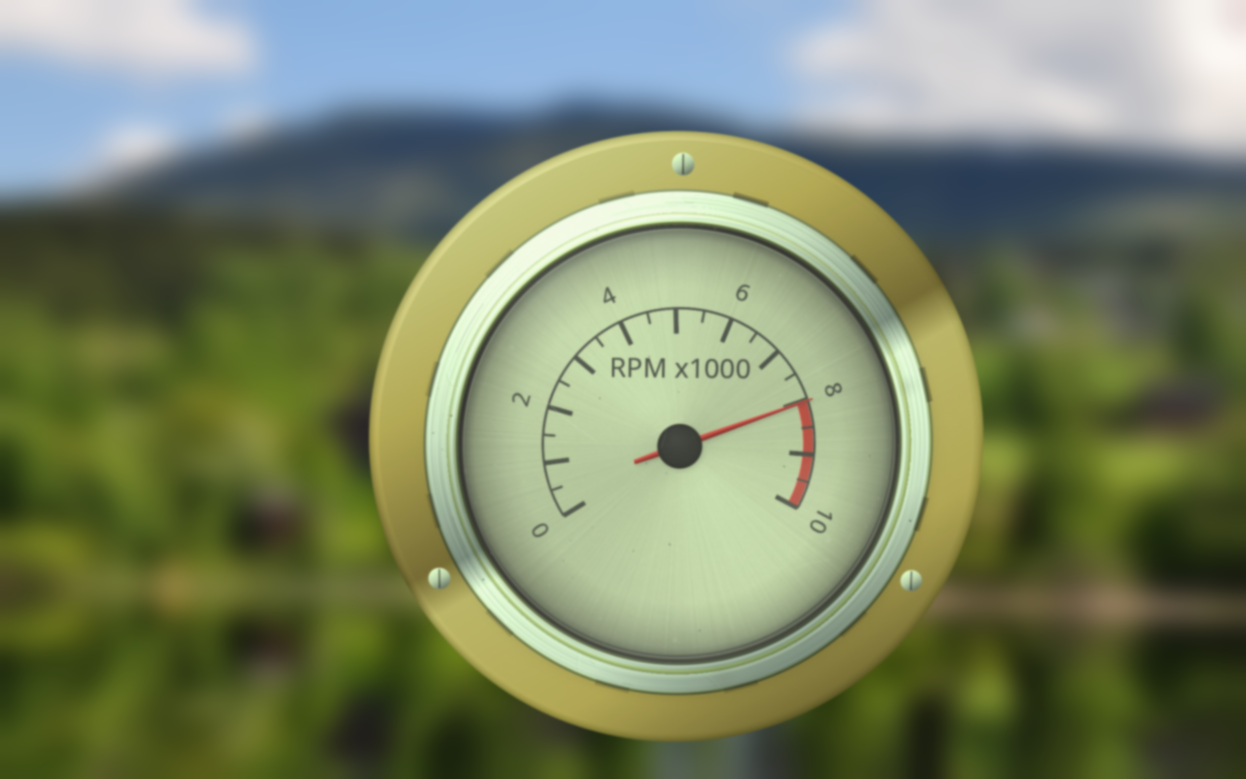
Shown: 8000 rpm
